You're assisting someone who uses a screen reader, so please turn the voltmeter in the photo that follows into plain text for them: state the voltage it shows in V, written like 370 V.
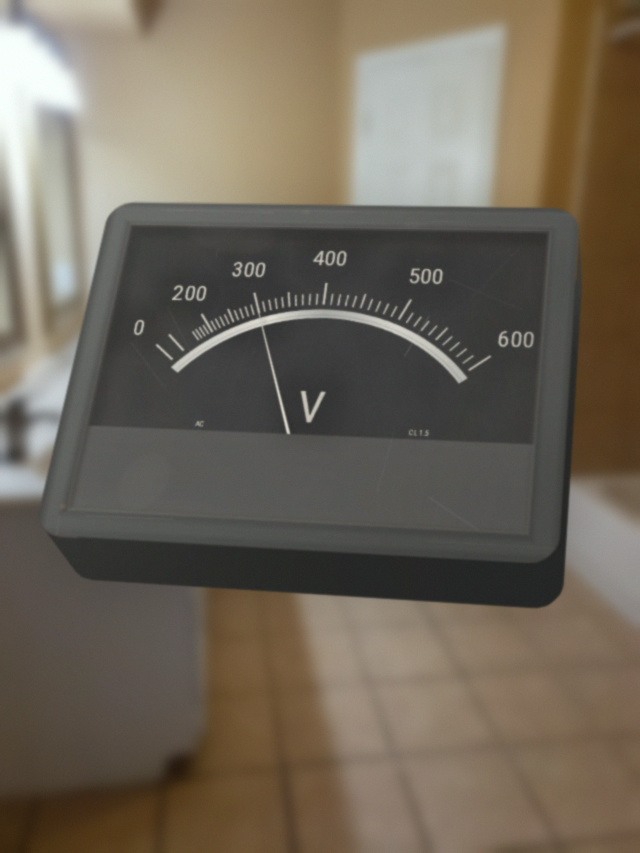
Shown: 300 V
